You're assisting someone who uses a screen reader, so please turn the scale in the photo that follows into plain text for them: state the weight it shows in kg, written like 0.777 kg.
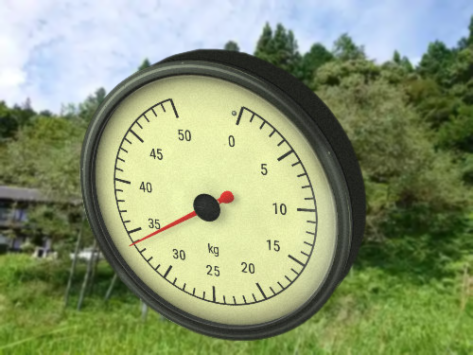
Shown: 34 kg
